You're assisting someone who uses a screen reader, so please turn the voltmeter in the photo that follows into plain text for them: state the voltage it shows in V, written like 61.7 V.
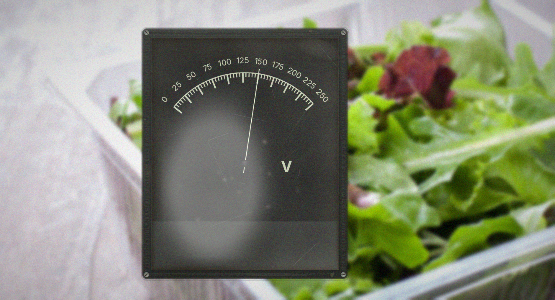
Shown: 150 V
